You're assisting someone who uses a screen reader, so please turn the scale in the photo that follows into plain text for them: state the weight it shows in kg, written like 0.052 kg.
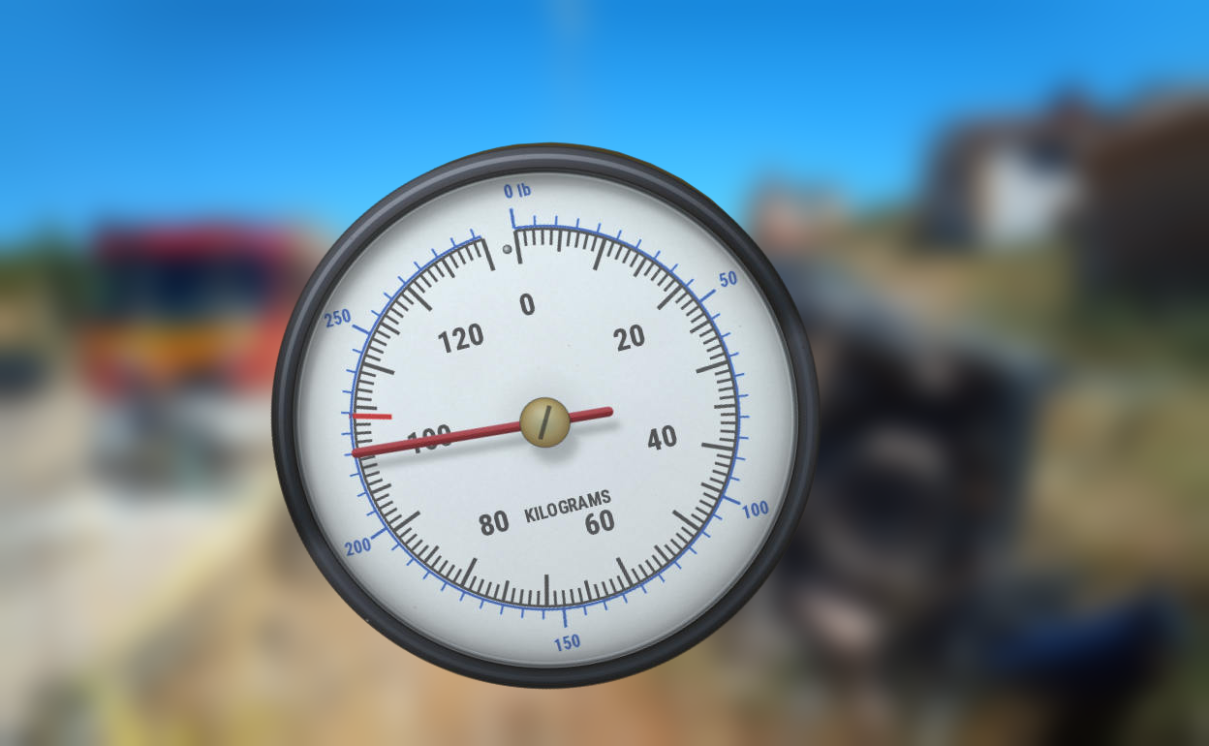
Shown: 100 kg
